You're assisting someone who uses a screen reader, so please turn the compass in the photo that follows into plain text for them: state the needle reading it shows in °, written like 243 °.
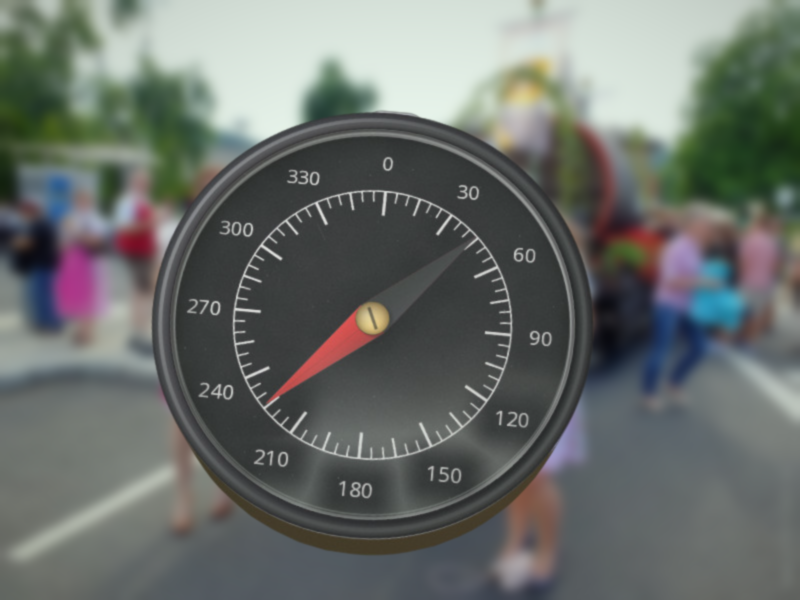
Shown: 225 °
